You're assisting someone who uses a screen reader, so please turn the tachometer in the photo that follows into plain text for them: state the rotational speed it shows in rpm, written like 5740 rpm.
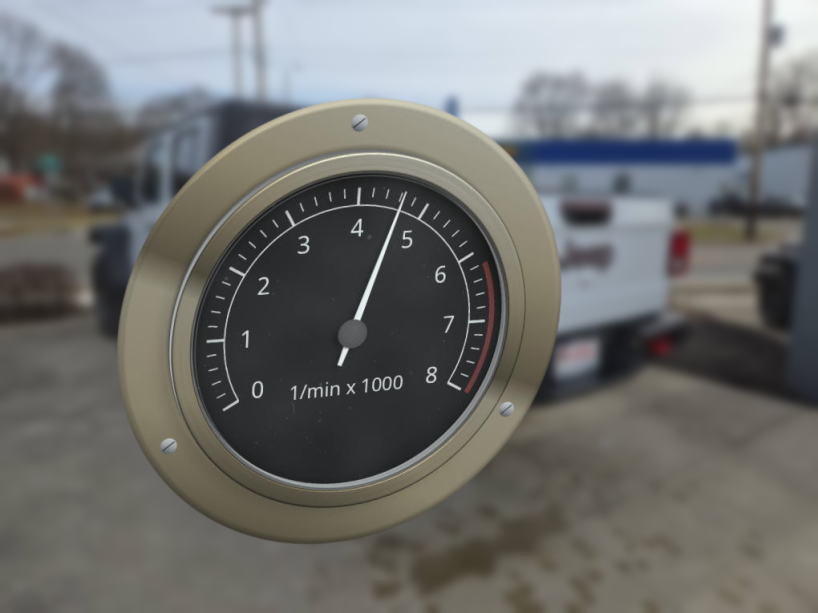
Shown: 4600 rpm
